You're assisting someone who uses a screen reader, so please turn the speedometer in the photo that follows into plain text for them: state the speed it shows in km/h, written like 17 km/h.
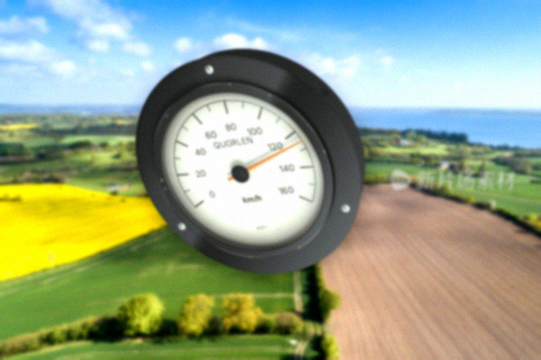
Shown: 125 km/h
